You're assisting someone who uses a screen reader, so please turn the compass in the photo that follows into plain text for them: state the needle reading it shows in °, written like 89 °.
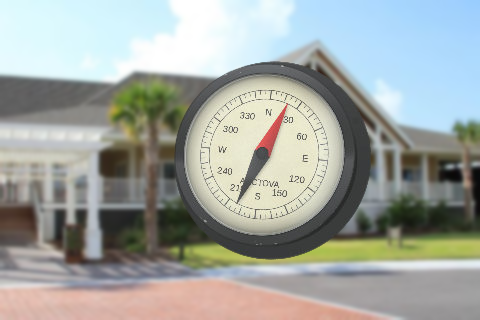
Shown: 20 °
